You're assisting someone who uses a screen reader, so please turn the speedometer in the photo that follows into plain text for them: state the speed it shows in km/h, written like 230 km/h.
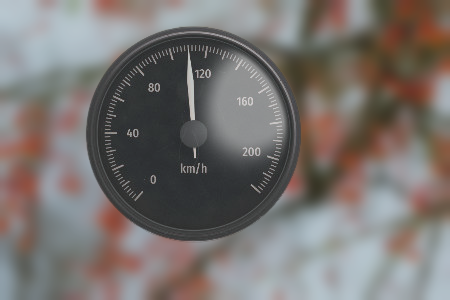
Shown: 110 km/h
